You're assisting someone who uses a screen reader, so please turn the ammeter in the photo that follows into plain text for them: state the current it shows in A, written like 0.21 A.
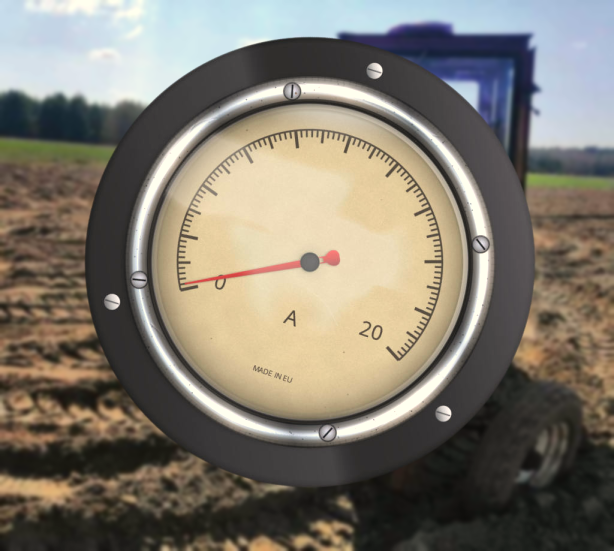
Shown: 0.2 A
